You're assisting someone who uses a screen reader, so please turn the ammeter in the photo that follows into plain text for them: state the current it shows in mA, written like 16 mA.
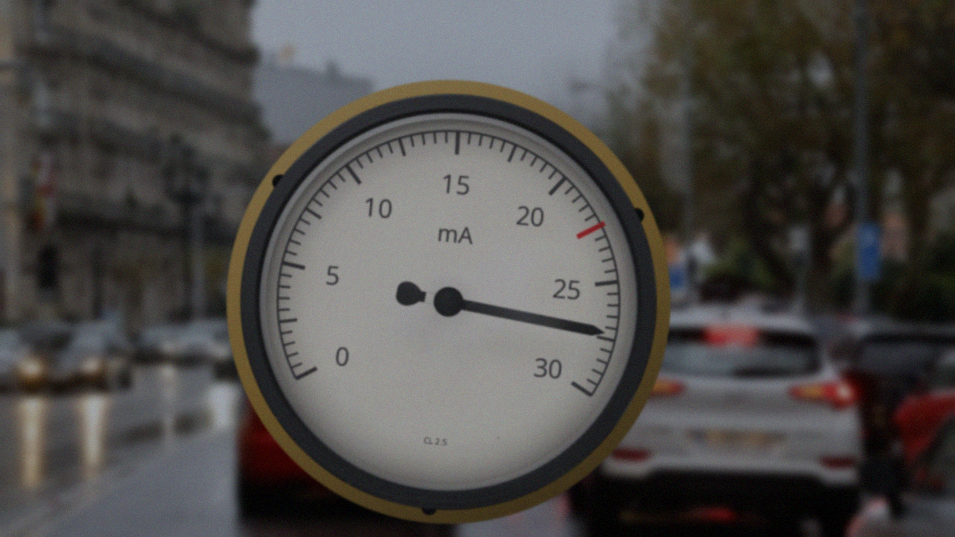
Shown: 27.25 mA
